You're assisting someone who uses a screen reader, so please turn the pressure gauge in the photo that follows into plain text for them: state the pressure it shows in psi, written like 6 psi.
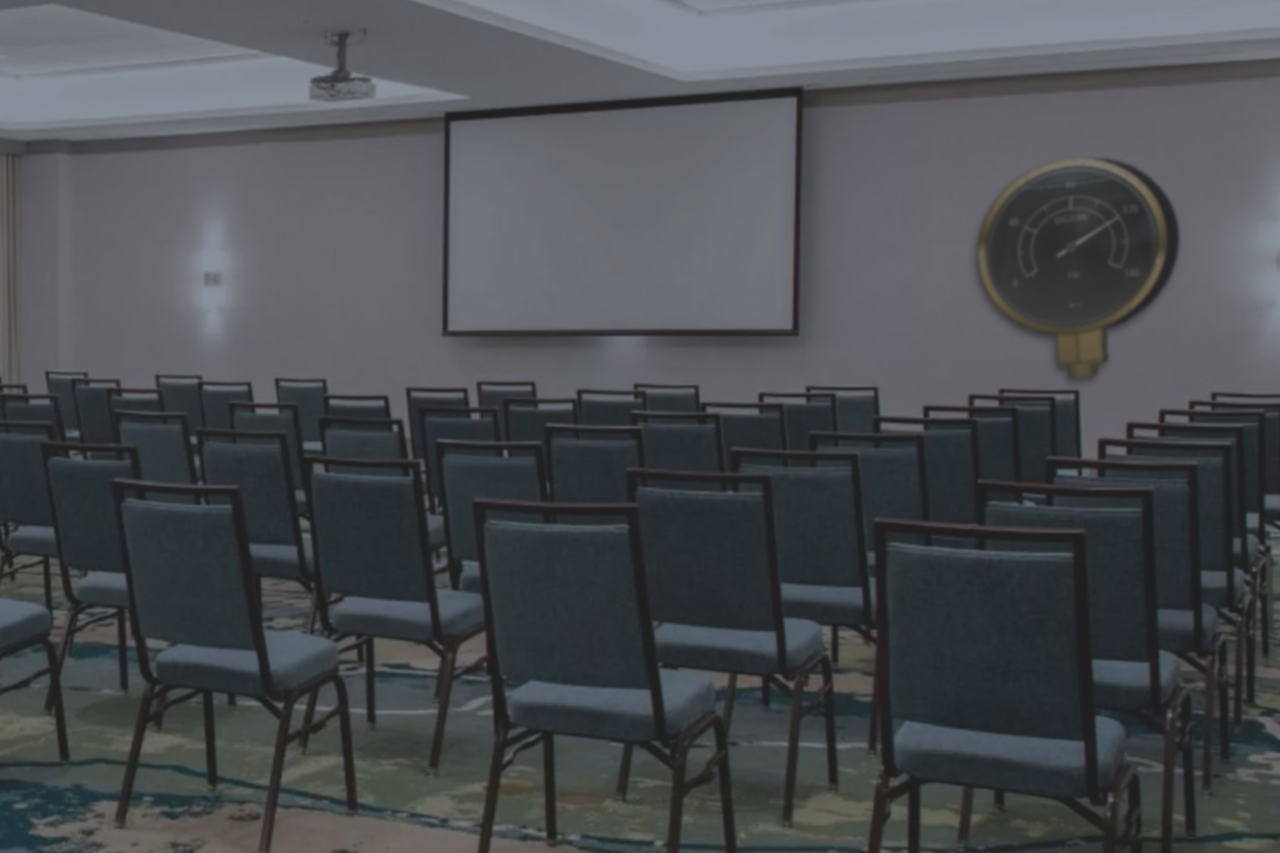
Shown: 120 psi
